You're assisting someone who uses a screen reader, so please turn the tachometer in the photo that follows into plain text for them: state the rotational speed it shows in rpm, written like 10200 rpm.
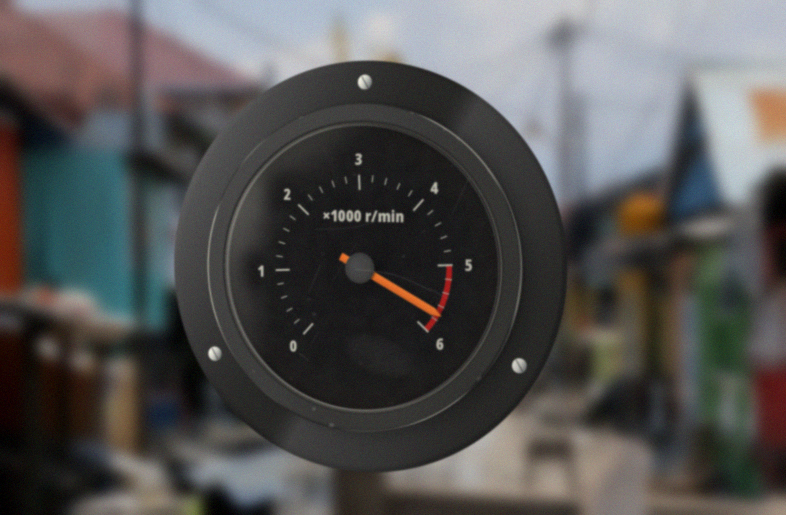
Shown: 5700 rpm
